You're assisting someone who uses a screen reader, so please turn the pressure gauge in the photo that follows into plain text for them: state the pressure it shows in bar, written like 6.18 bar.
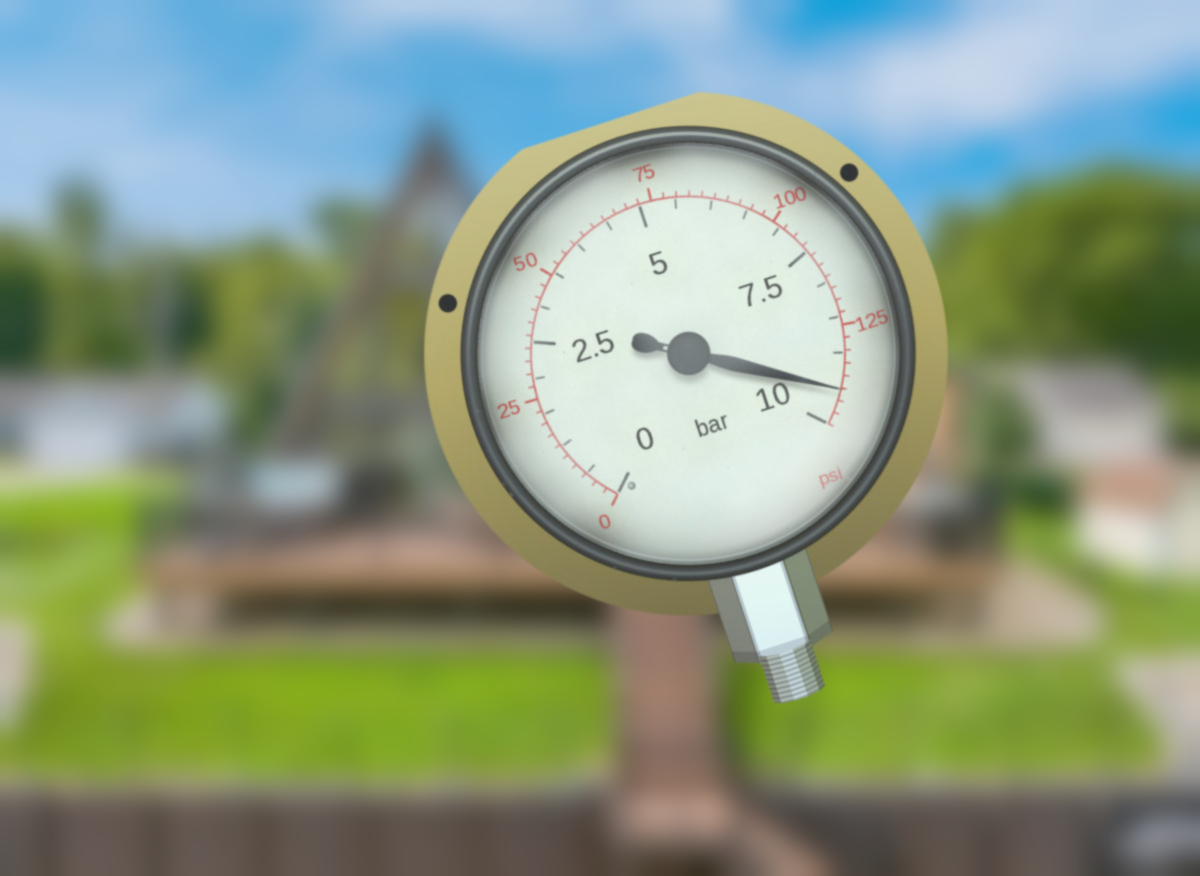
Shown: 9.5 bar
